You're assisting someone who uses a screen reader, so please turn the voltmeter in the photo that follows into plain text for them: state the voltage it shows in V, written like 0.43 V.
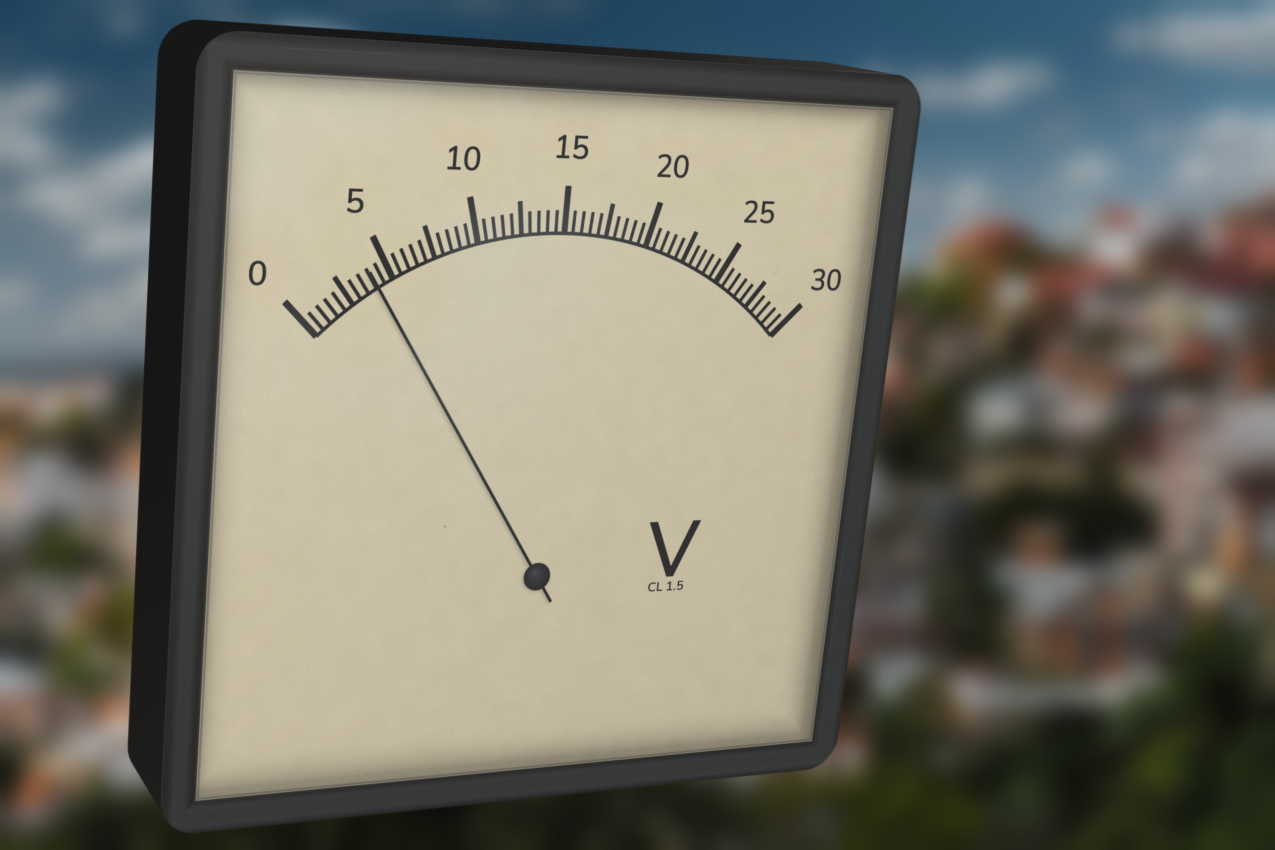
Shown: 4 V
